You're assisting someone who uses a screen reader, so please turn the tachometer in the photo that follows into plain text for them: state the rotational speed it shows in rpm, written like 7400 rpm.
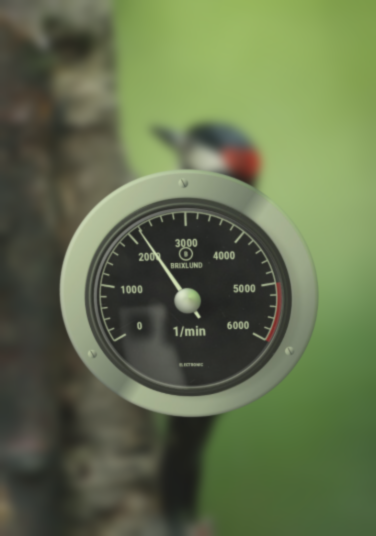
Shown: 2200 rpm
